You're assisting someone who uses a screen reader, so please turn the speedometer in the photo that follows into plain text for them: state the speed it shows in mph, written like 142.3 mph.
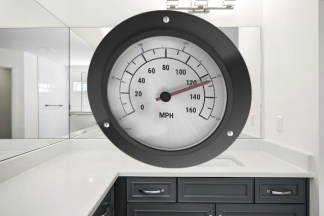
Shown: 125 mph
